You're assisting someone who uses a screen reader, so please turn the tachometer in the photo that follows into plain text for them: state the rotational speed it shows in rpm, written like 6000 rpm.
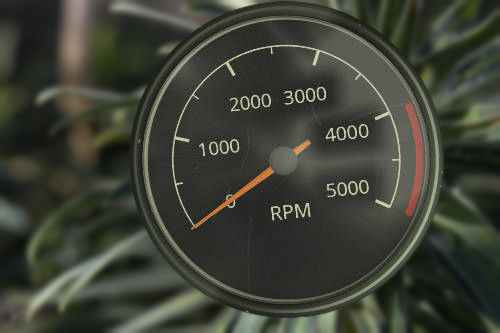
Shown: 0 rpm
